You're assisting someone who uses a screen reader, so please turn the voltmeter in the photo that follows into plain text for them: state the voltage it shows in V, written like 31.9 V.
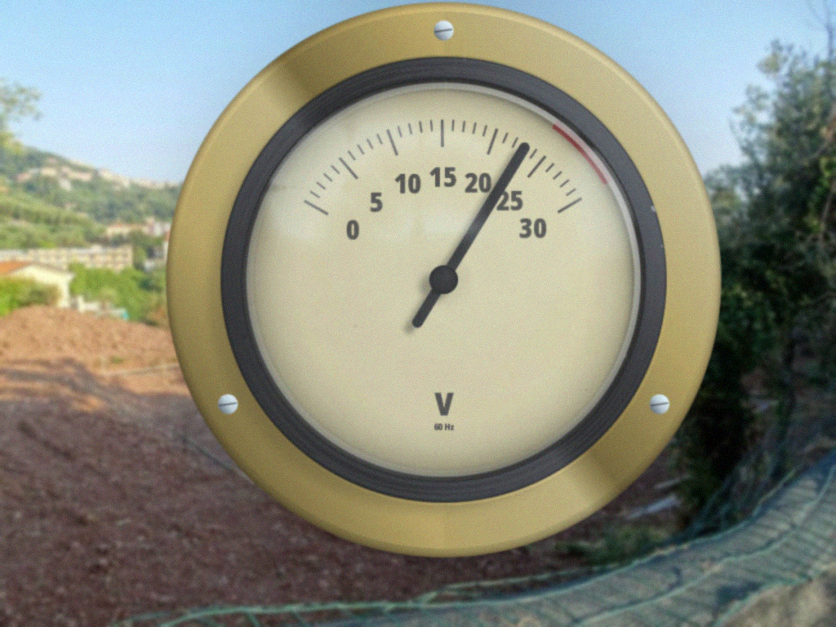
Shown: 23 V
